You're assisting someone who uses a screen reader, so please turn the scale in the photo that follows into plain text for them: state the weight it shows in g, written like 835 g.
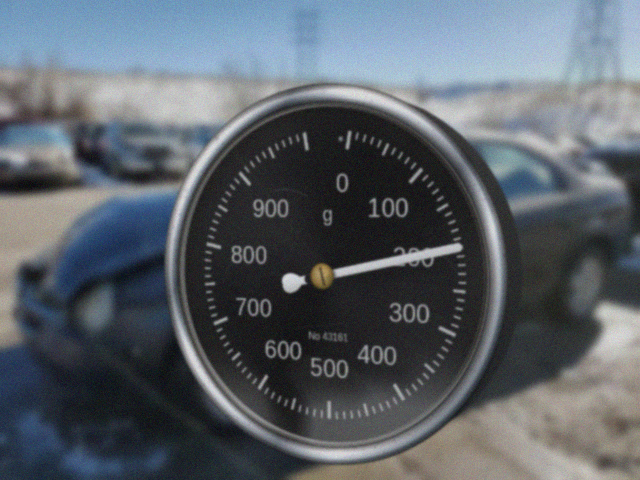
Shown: 200 g
